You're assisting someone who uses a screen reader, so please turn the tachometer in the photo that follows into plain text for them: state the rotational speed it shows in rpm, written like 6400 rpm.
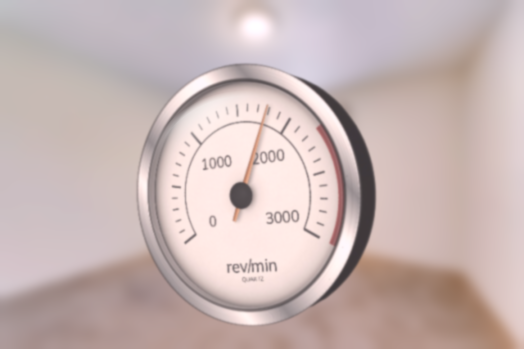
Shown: 1800 rpm
